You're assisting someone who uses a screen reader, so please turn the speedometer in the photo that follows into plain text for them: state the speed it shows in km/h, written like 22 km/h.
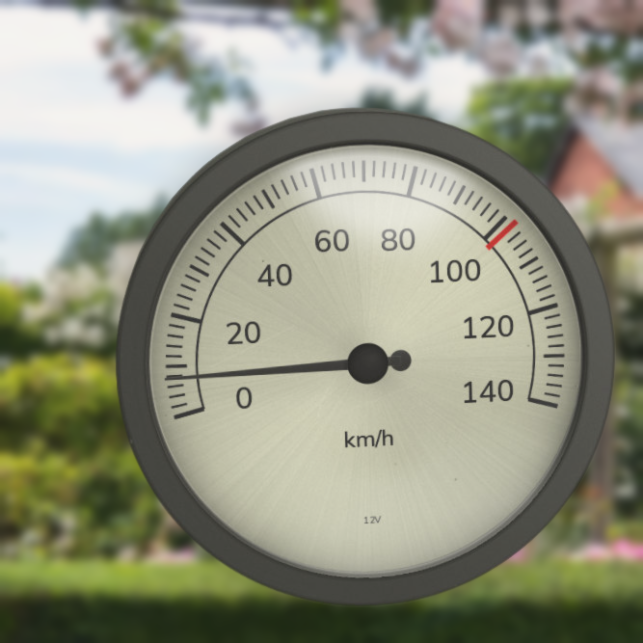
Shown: 8 km/h
